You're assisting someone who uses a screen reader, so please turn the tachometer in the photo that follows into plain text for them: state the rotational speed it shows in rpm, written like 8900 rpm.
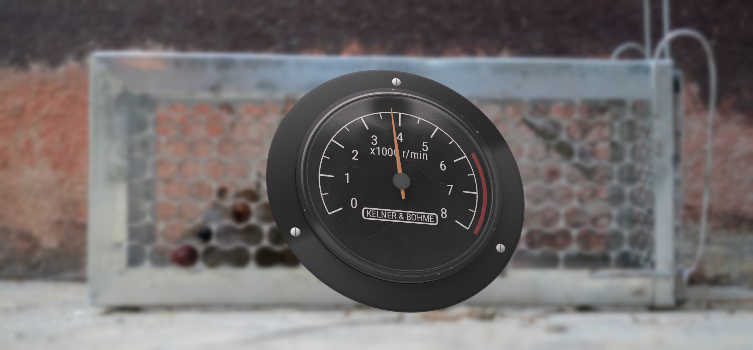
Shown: 3750 rpm
